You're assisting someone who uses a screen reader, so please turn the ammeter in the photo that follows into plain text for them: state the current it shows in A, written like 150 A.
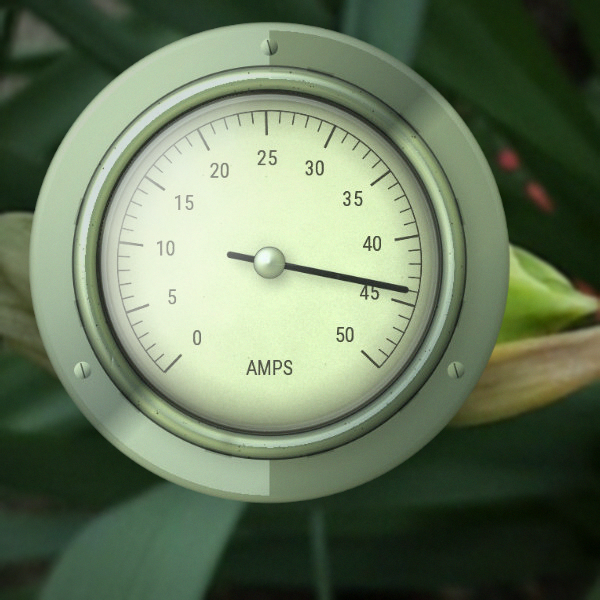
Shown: 44 A
